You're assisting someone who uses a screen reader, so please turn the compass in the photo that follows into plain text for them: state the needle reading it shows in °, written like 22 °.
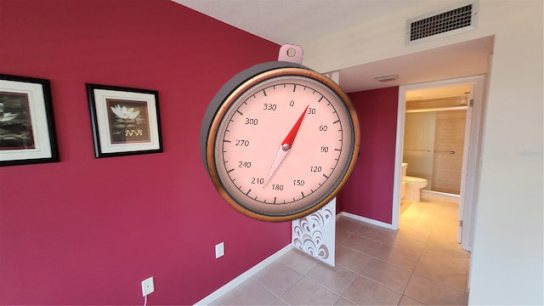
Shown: 20 °
